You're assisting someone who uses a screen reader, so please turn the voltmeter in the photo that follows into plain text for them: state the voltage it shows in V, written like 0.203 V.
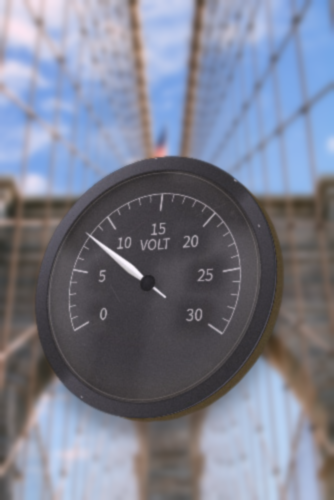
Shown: 8 V
